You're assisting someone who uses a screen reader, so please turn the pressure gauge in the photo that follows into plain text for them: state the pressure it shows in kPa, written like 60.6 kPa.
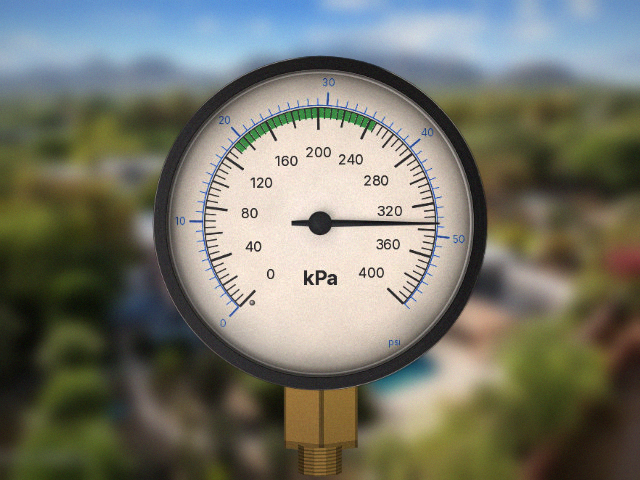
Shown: 335 kPa
